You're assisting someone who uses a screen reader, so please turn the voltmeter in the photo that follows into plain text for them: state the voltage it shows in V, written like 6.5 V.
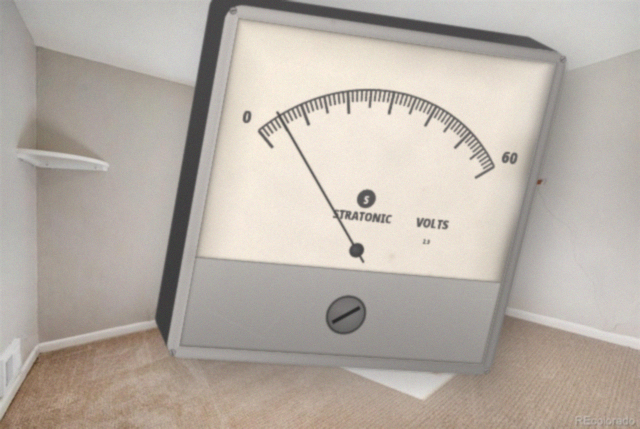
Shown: 5 V
